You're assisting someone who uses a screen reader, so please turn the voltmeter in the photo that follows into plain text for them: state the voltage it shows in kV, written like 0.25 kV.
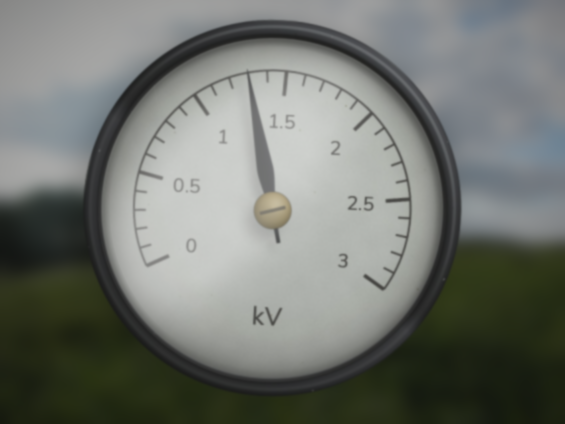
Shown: 1.3 kV
